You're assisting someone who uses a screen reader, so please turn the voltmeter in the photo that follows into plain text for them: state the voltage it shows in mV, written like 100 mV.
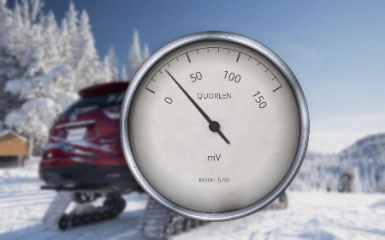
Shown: 25 mV
